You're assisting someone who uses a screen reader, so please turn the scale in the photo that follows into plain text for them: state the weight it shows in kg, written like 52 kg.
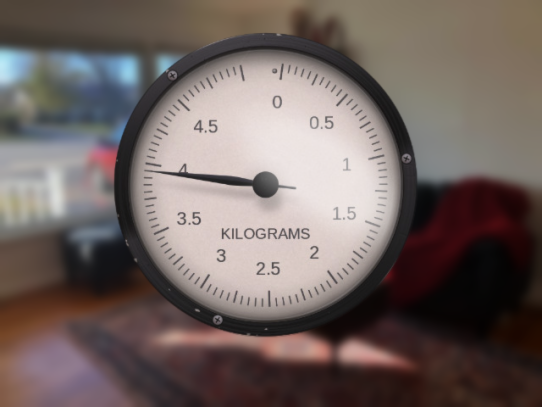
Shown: 3.95 kg
